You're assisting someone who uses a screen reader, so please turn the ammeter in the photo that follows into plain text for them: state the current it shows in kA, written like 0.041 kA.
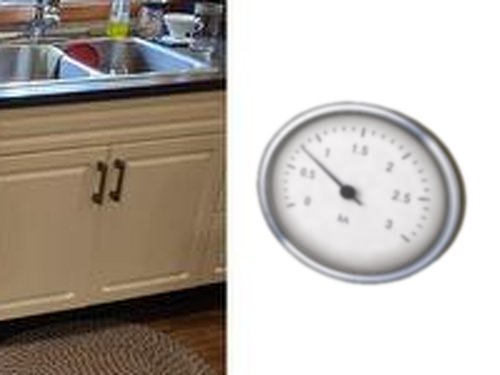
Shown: 0.8 kA
